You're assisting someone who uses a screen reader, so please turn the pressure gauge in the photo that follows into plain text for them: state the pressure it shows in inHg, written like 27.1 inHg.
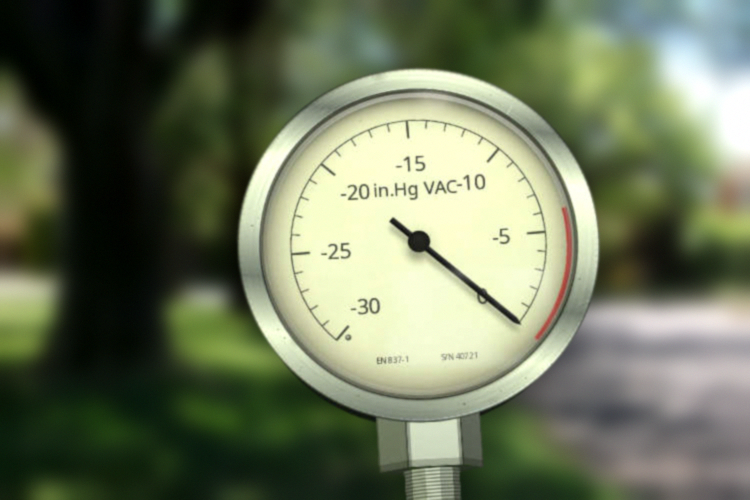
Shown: 0 inHg
